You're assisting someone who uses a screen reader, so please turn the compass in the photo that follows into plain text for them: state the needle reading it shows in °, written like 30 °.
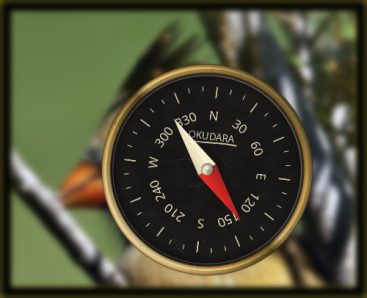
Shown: 140 °
